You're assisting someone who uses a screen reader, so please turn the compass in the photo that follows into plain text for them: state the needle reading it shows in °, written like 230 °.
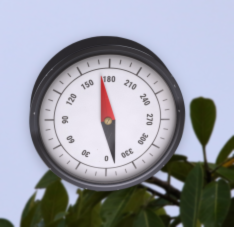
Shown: 170 °
